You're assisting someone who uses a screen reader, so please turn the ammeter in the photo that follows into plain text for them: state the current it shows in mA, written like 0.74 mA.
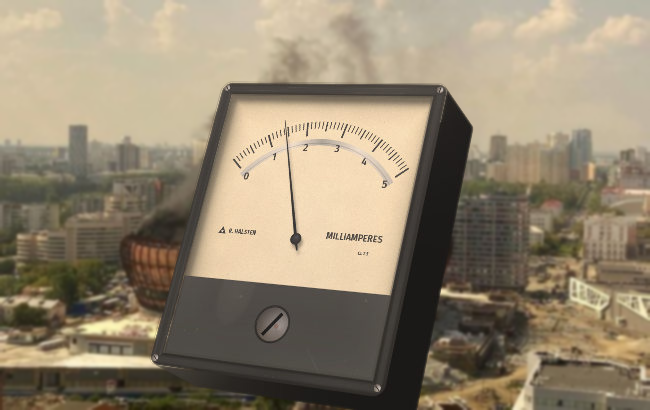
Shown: 1.5 mA
